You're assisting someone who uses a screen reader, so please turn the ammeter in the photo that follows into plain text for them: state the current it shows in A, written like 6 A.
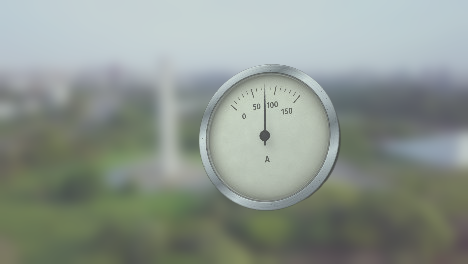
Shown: 80 A
